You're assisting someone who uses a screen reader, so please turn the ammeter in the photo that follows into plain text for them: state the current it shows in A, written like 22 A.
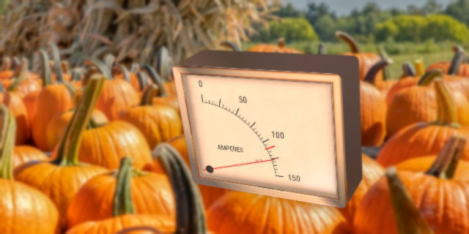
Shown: 125 A
